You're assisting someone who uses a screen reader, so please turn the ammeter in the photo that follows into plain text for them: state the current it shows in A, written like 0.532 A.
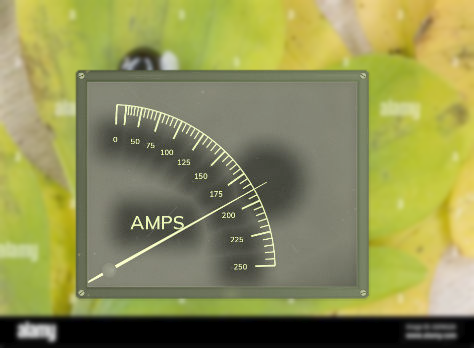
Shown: 190 A
